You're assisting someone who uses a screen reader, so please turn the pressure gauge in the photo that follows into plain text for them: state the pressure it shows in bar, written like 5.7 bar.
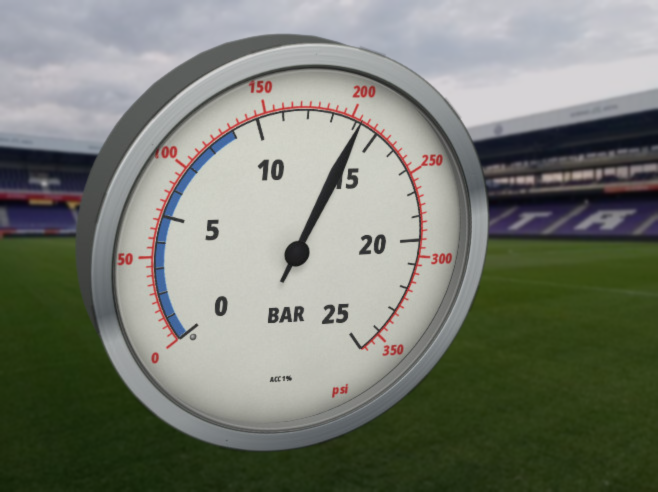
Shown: 14 bar
